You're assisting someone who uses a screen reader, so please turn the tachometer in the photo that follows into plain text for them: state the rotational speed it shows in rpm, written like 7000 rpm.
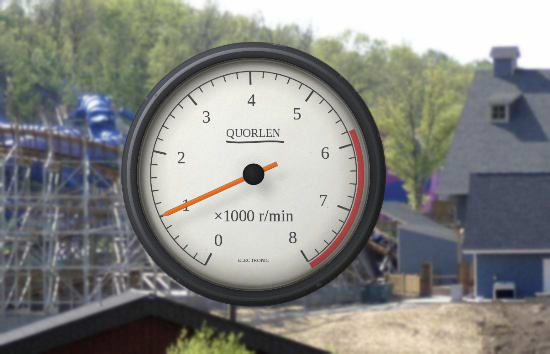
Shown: 1000 rpm
